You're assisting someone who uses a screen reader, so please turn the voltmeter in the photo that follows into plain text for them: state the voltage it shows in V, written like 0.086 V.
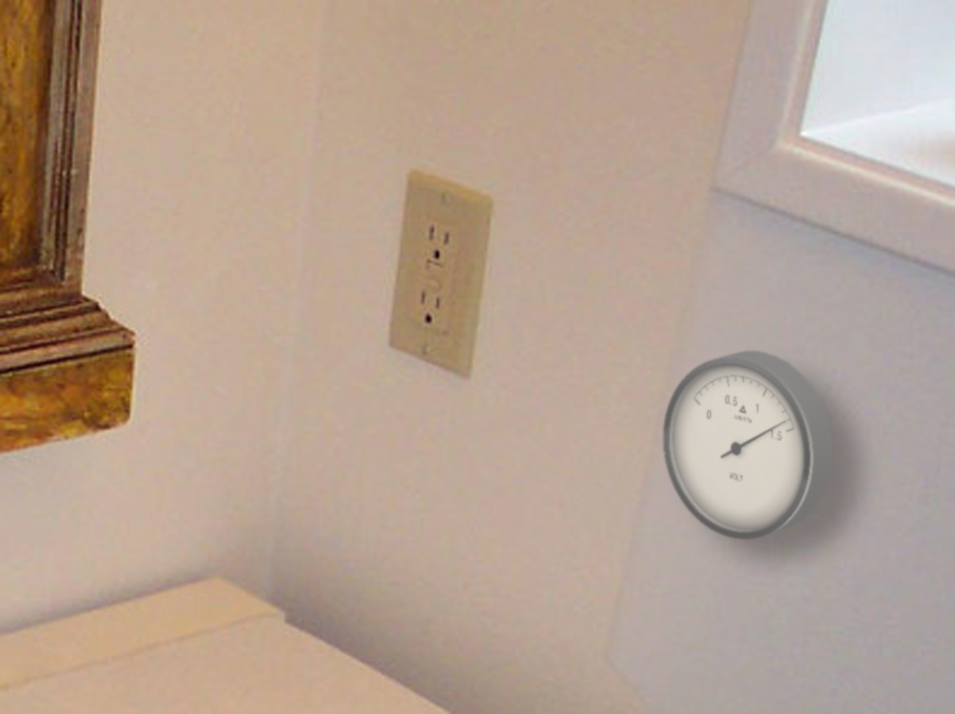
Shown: 1.4 V
